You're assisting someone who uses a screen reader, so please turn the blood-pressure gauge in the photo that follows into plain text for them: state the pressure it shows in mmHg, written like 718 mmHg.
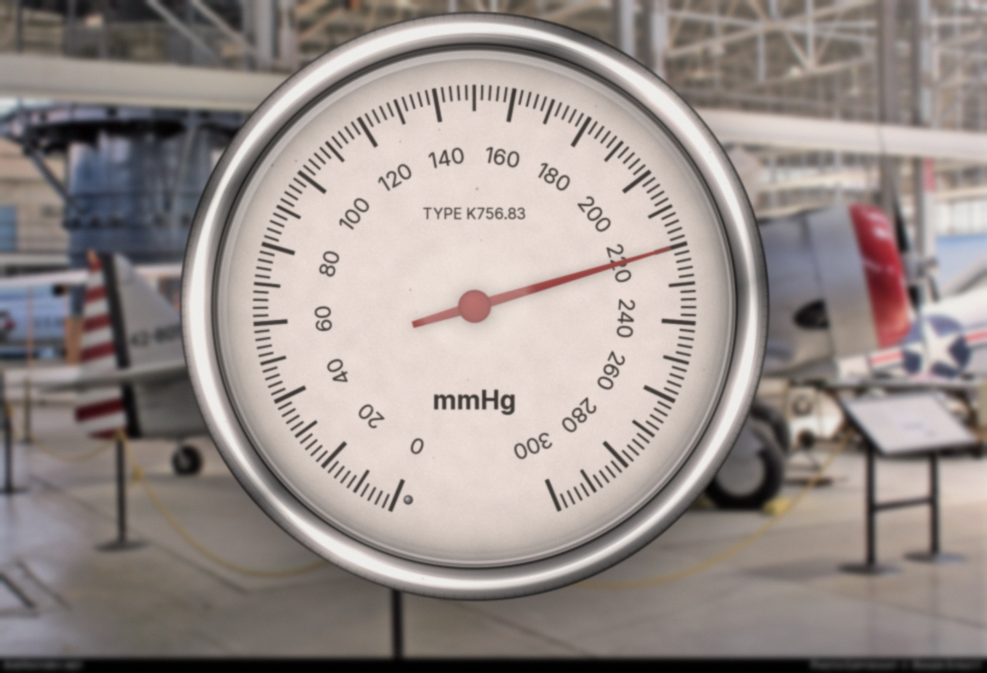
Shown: 220 mmHg
